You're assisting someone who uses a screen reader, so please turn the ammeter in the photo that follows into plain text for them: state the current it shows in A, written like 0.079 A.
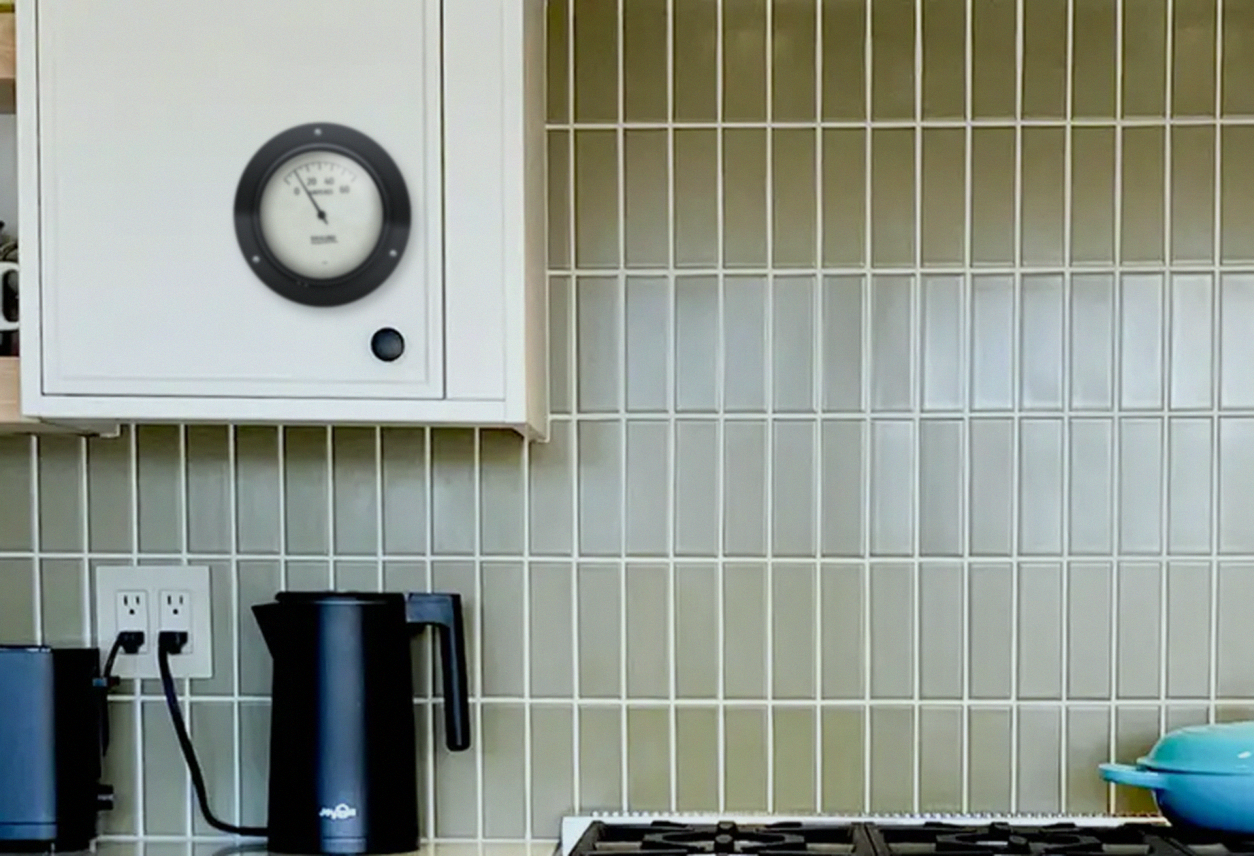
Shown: 10 A
